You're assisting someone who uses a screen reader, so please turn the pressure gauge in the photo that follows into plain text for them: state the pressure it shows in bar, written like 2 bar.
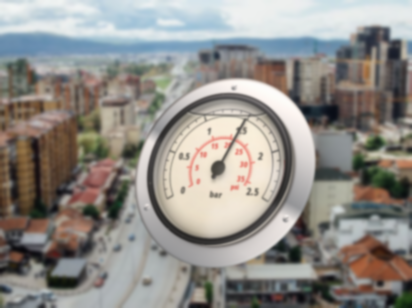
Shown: 1.5 bar
